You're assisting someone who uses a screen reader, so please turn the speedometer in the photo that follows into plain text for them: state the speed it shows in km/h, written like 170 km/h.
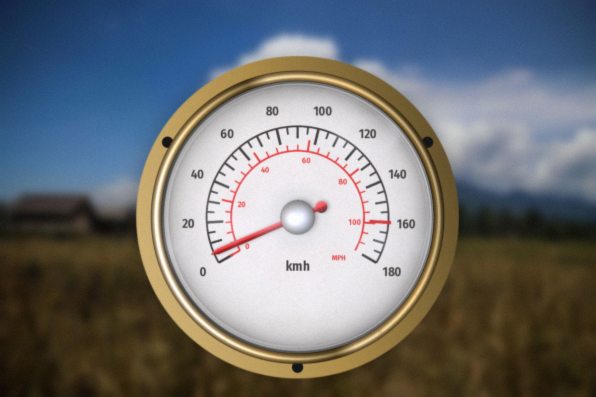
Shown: 5 km/h
